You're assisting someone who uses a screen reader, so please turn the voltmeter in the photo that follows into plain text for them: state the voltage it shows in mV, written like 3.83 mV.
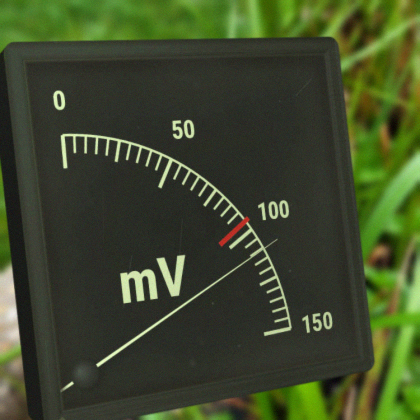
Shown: 110 mV
